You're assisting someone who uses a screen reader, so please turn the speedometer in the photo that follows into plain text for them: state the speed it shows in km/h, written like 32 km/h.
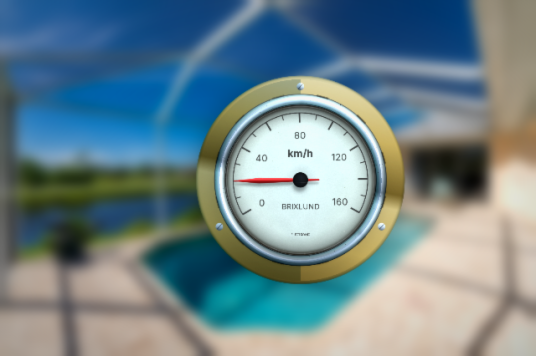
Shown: 20 km/h
